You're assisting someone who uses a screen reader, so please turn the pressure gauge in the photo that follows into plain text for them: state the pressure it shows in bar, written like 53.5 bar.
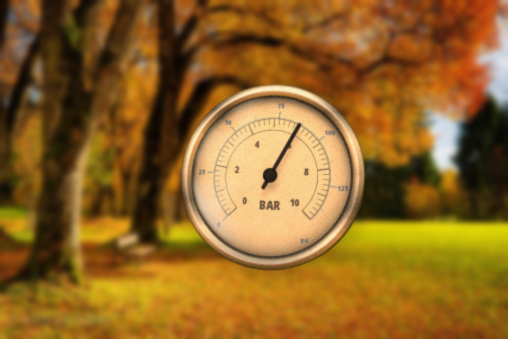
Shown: 6 bar
